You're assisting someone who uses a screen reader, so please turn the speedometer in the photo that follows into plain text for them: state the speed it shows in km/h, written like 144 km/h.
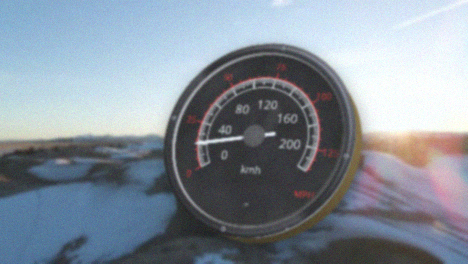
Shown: 20 km/h
